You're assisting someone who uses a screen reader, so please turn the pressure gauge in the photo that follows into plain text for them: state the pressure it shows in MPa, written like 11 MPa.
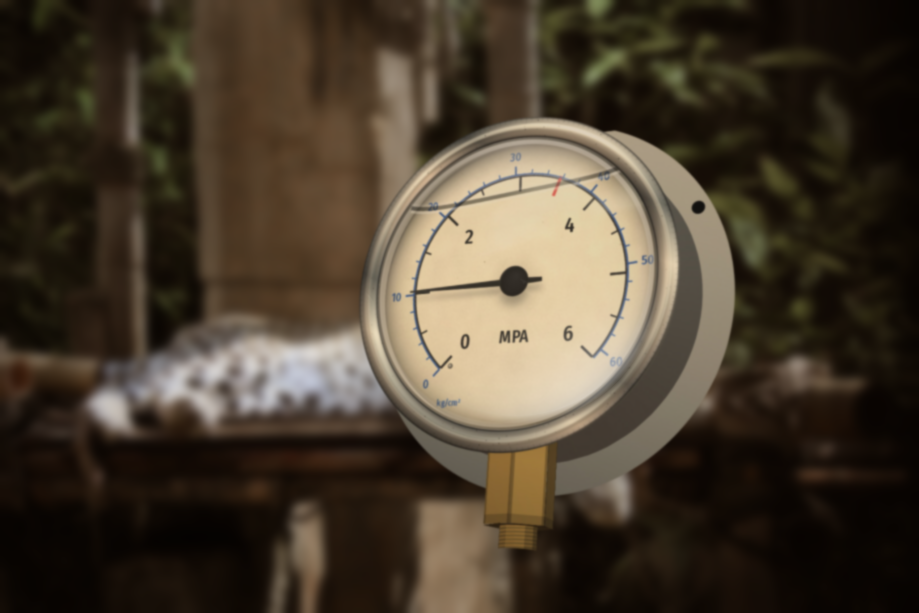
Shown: 1 MPa
